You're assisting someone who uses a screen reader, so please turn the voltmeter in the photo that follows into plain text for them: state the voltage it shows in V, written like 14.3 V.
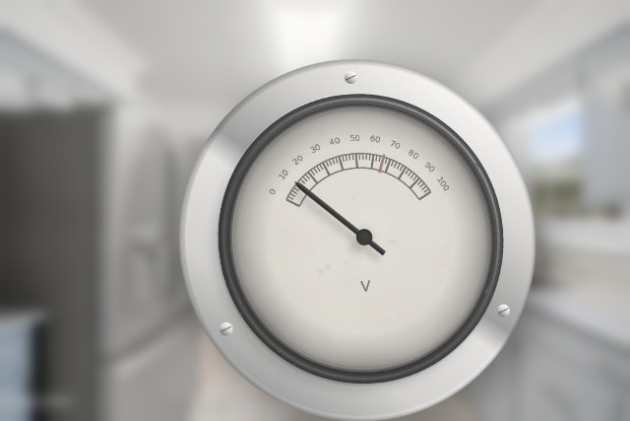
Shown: 10 V
